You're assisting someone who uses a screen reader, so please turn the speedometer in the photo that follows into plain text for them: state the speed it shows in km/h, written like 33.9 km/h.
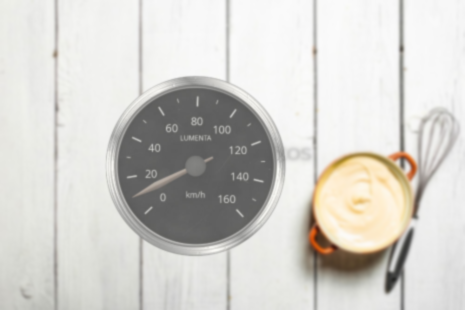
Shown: 10 km/h
